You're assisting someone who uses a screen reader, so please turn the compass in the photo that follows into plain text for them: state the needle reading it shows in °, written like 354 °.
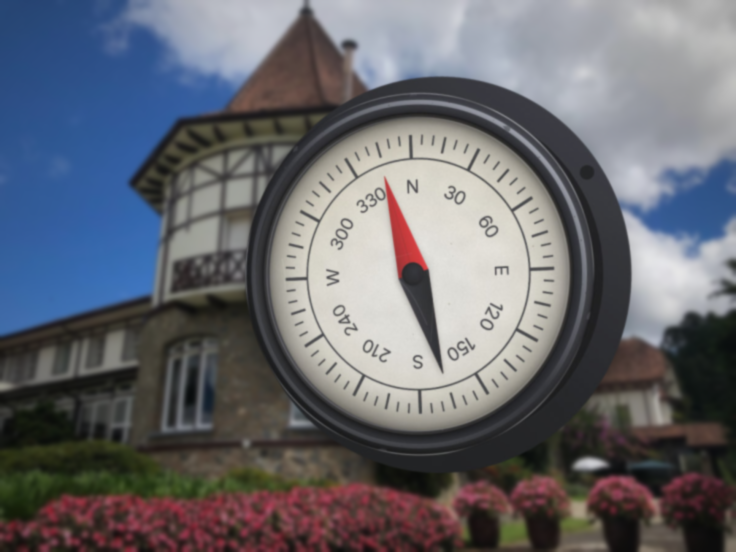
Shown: 345 °
